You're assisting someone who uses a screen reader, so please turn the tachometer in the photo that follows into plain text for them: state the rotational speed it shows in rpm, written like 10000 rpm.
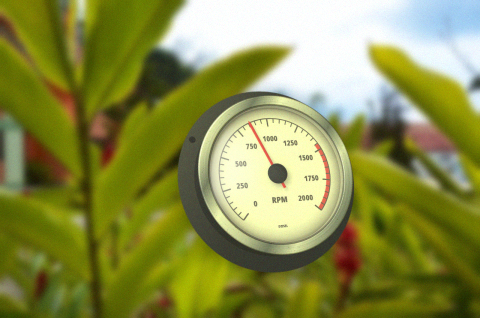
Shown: 850 rpm
